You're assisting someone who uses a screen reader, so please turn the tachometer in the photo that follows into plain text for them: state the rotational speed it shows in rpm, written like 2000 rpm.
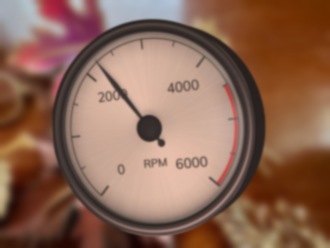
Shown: 2250 rpm
